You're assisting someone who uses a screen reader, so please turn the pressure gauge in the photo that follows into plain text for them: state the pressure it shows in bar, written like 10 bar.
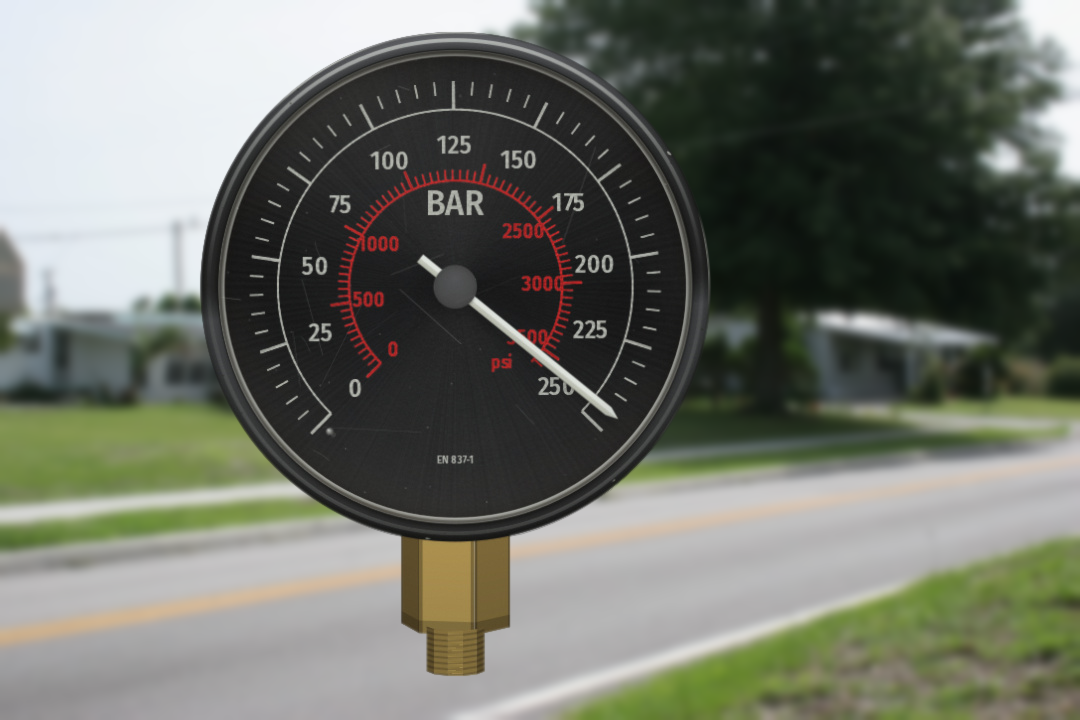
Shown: 245 bar
